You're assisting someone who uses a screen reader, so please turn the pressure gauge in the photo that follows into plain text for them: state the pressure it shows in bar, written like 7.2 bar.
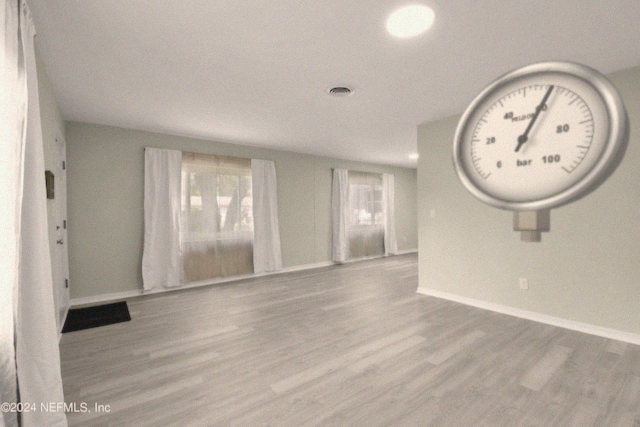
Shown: 60 bar
